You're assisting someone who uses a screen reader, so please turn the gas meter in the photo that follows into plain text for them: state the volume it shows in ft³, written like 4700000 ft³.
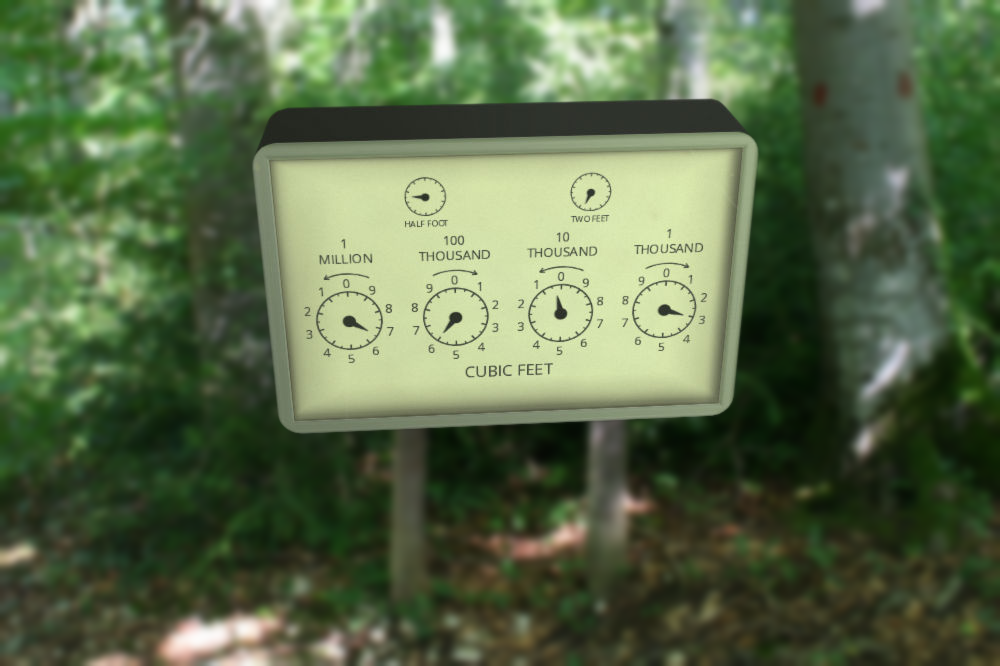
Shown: 660300 ft³
